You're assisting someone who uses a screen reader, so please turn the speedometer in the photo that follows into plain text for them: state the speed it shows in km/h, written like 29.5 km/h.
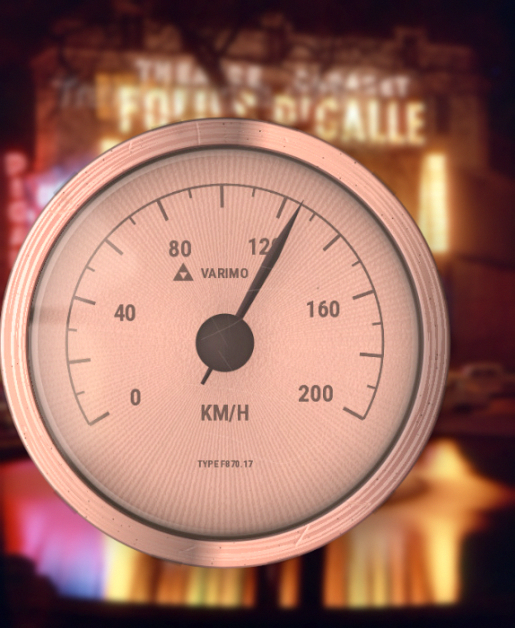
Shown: 125 km/h
